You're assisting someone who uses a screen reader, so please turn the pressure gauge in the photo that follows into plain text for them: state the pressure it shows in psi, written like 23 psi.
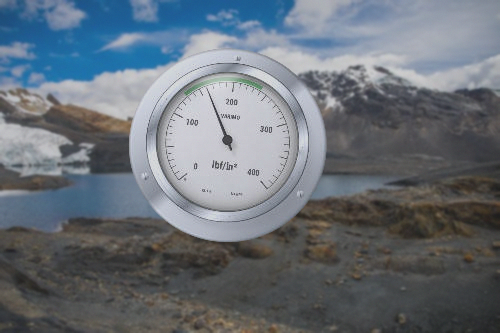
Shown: 160 psi
